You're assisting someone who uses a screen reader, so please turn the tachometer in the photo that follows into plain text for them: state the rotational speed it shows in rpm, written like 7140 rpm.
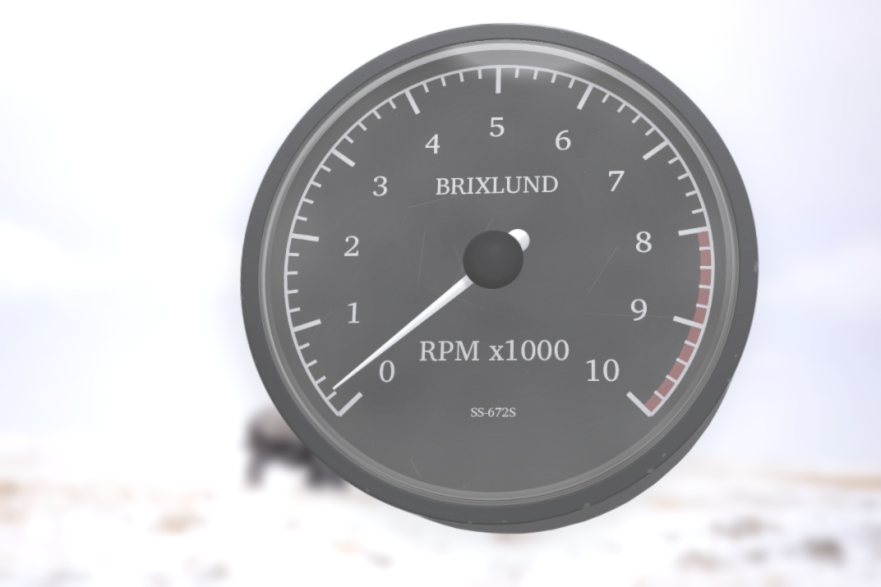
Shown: 200 rpm
